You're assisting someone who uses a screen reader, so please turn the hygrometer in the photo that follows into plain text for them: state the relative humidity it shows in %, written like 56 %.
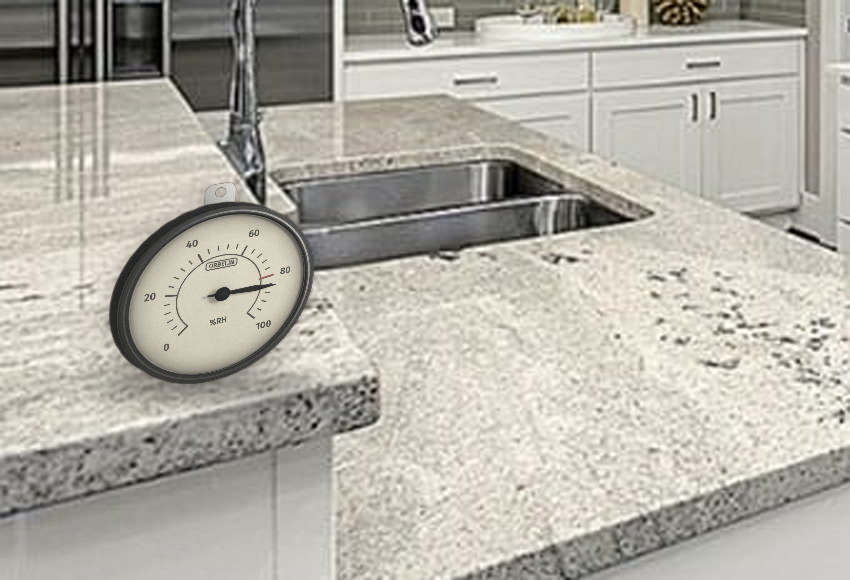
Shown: 84 %
